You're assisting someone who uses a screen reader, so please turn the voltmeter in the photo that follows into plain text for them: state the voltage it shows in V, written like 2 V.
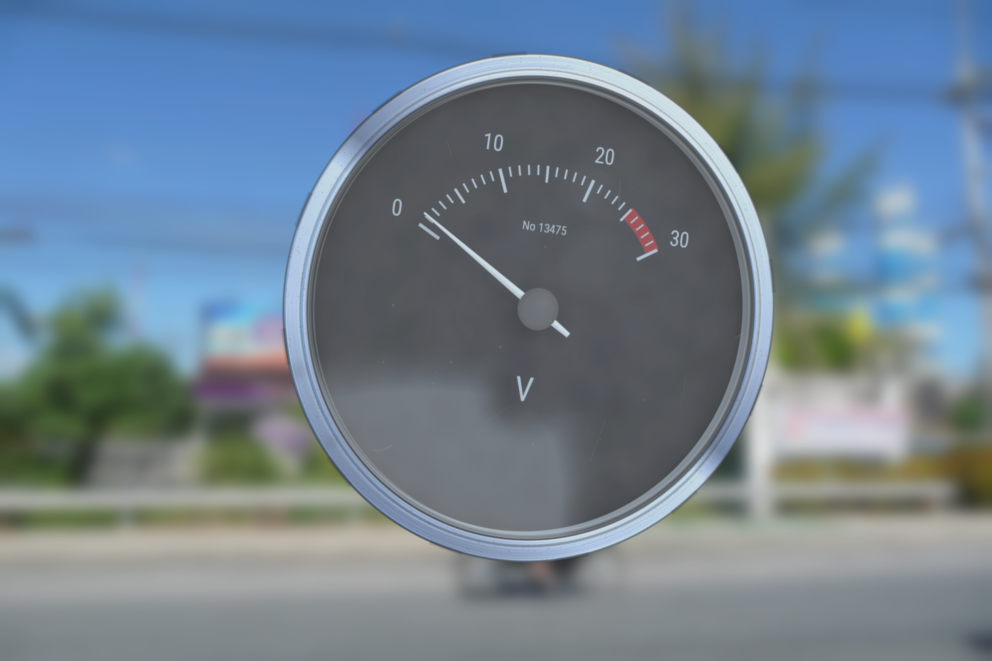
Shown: 1 V
